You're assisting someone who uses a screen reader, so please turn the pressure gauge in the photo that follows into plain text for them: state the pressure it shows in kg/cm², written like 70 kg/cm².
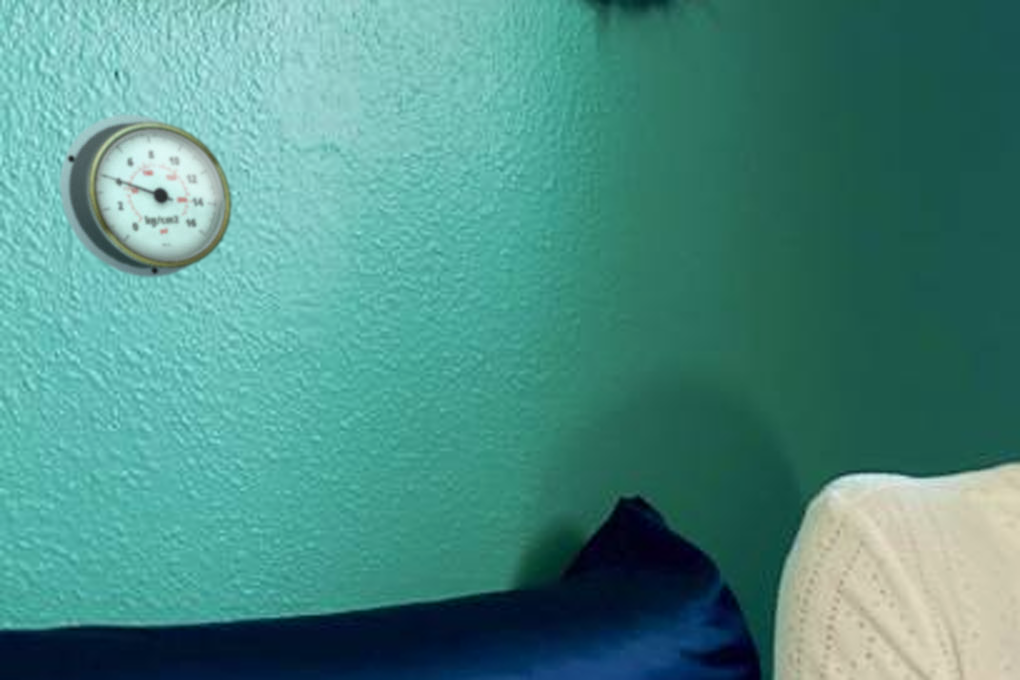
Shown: 4 kg/cm²
